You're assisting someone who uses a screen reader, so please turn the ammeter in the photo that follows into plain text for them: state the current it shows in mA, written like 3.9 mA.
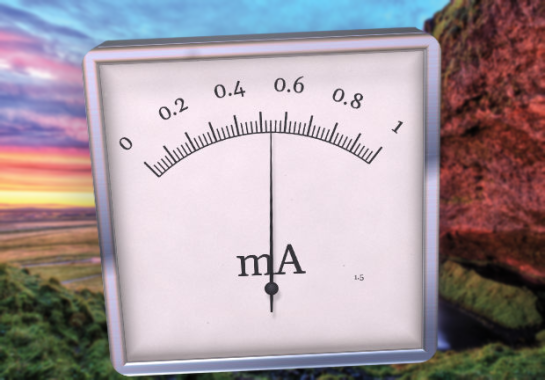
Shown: 0.54 mA
